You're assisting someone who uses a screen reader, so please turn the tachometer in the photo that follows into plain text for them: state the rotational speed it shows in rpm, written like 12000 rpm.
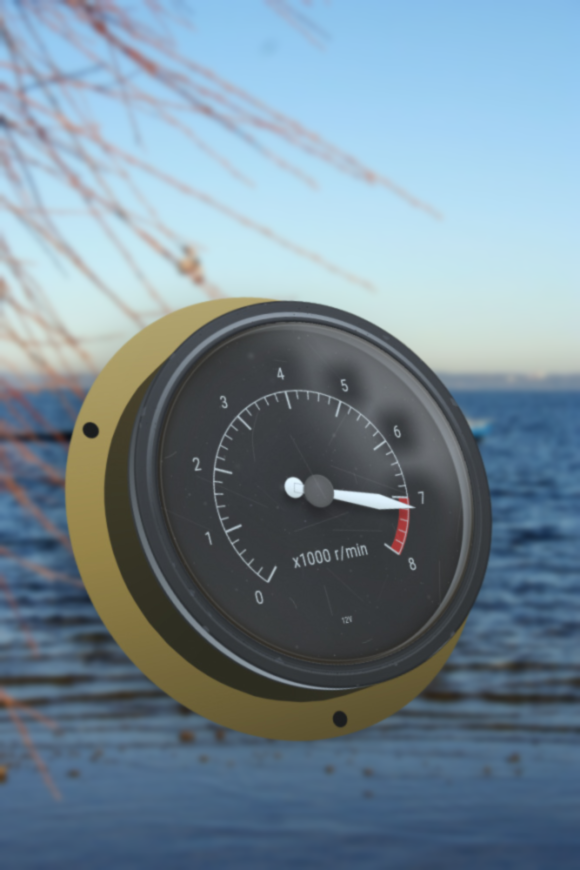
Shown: 7200 rpm
